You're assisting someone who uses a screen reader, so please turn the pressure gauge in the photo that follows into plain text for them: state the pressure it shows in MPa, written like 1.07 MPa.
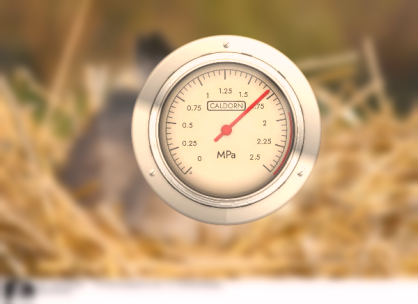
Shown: 1.7 MPa
